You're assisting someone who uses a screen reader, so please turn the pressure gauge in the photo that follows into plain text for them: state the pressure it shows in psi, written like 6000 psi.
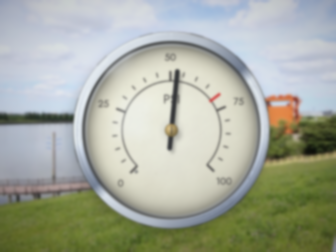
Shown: 52.5 psi
